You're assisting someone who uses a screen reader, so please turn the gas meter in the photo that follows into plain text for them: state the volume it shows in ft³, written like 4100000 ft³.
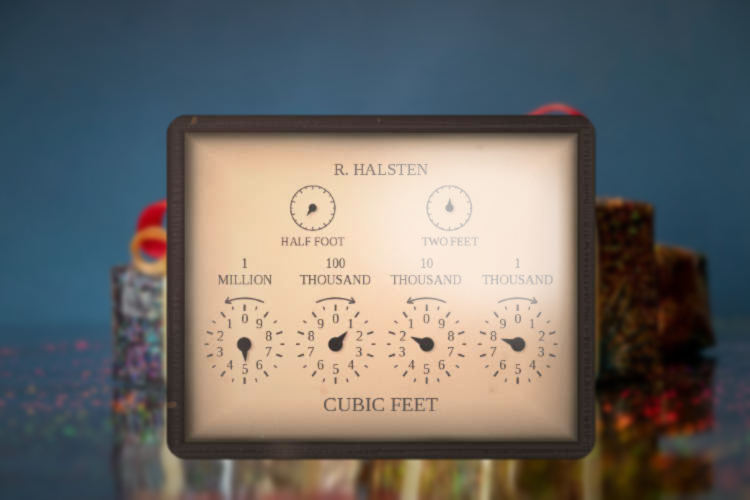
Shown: 511800 ft³
